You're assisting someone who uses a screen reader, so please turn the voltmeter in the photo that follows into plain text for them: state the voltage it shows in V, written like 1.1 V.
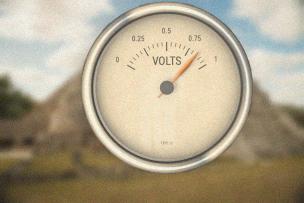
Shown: 0.85 V
